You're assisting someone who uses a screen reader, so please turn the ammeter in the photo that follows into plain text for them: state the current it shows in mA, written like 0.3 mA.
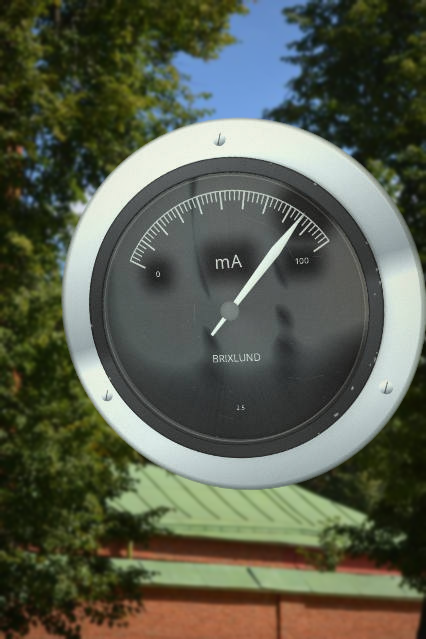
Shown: 86 mA
